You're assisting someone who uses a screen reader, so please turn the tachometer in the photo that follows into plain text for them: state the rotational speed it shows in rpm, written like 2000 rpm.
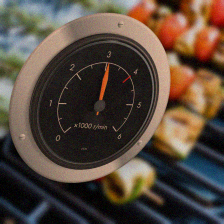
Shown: 3000 rpm
